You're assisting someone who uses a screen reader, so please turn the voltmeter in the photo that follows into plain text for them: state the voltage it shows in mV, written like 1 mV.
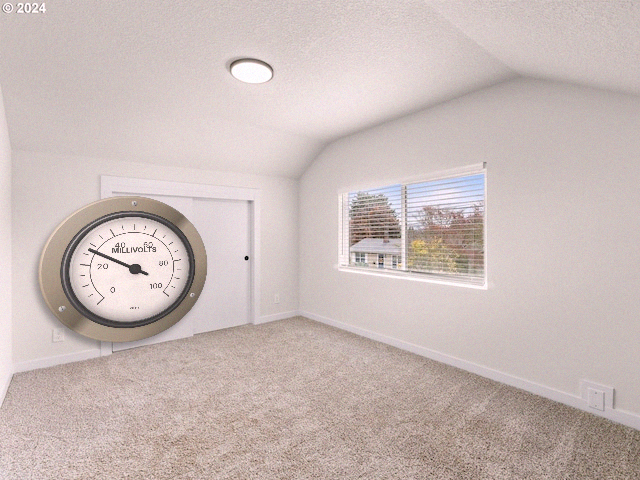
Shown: 27.5 mV
